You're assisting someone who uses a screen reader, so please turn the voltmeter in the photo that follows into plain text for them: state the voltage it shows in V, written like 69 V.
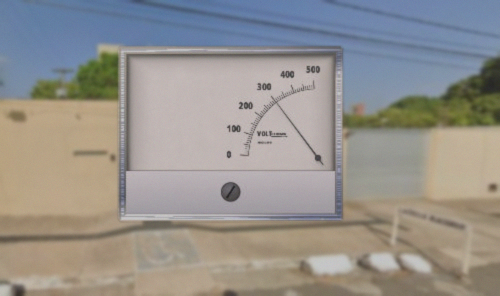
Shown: 300 V
